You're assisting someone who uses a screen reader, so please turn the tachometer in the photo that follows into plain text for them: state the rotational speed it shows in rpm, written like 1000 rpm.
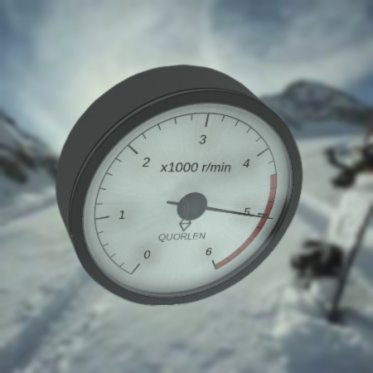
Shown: 5000 rpm
